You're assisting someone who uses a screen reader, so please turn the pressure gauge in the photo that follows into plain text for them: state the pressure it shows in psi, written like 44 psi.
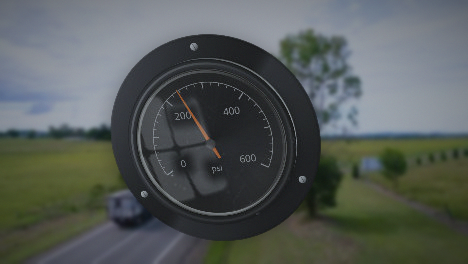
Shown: 240 psi
